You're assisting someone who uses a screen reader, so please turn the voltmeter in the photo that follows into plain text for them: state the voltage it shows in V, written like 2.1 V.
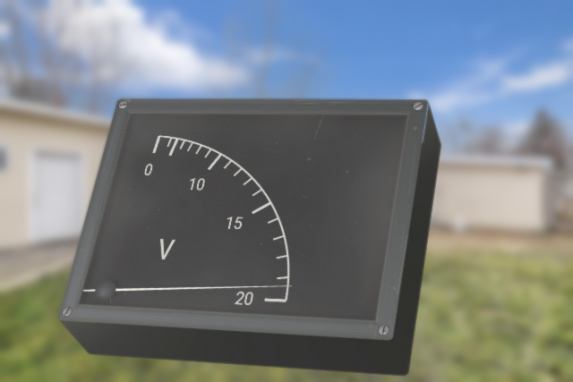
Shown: 19.5 V
